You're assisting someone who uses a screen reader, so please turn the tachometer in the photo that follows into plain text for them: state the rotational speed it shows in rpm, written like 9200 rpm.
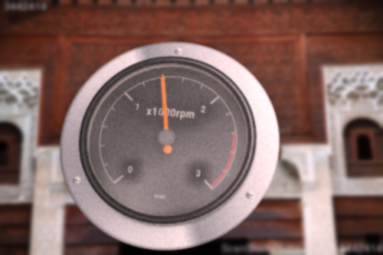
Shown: 1400 rpm
